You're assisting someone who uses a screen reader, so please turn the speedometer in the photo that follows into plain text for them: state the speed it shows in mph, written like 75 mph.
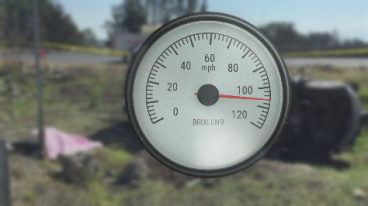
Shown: 106 mph
